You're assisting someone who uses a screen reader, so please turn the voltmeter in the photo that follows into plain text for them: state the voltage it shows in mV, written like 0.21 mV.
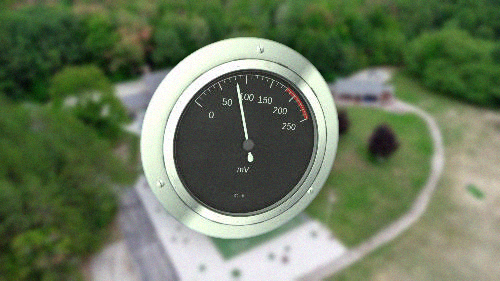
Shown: 80 mV
